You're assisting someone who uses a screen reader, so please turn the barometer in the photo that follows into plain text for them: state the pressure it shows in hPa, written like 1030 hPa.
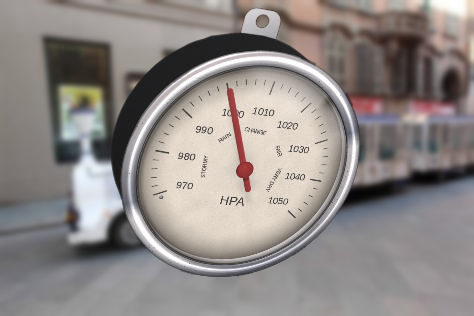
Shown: 1000 hPa
